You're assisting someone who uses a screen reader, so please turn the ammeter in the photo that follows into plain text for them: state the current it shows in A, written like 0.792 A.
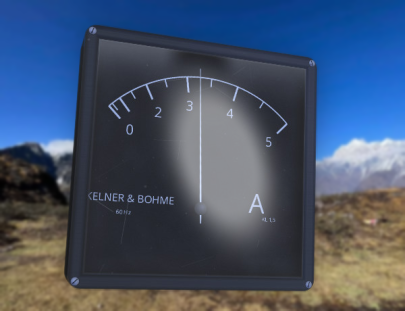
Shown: 3.25 A
